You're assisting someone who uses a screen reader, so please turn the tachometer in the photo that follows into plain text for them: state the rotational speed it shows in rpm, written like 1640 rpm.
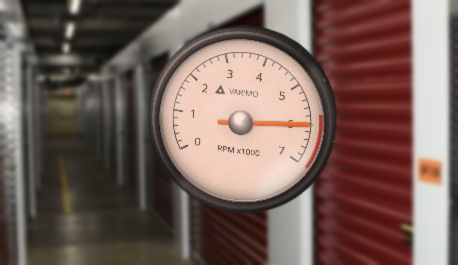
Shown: 6000 rpm
